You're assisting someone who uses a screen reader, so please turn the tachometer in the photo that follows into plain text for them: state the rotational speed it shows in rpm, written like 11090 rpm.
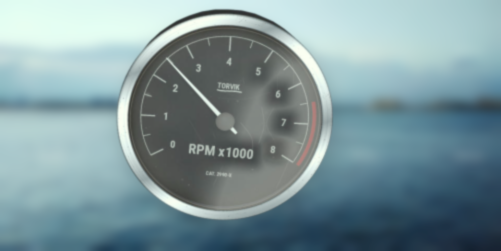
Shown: 2500 rpm
